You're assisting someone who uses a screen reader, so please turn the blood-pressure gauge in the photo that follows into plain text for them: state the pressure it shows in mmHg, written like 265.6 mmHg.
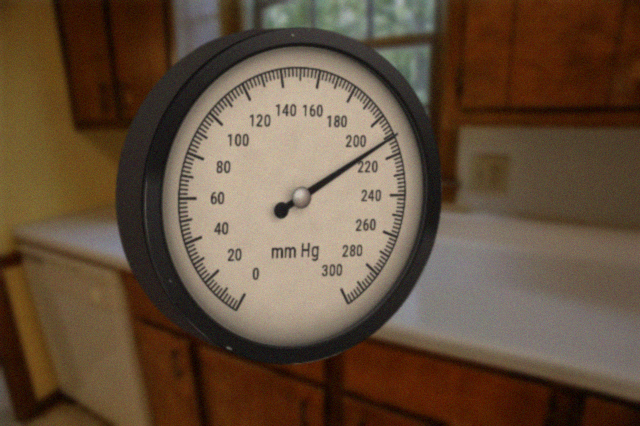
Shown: 210 mmHg
